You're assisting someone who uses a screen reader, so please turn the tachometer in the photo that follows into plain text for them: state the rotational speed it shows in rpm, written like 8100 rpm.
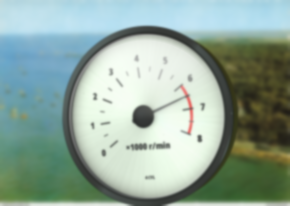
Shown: 6500 rpm
